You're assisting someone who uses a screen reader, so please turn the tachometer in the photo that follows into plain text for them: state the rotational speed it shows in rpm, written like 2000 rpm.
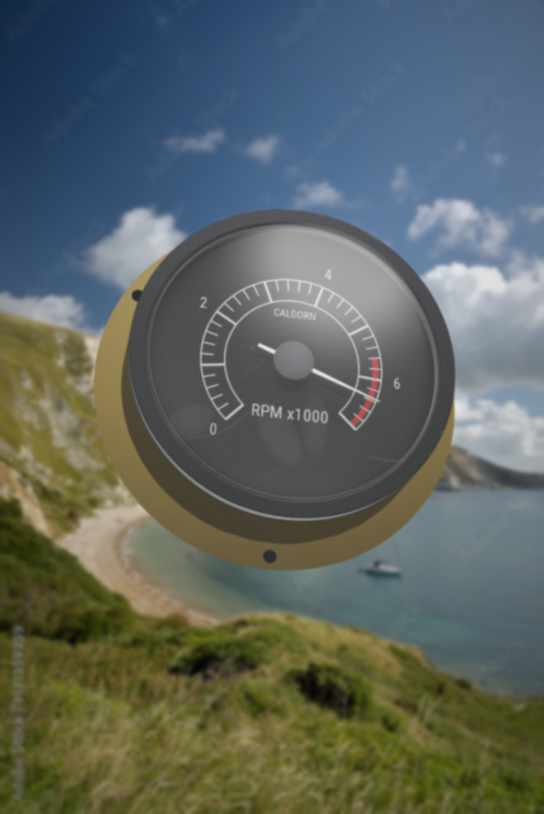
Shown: 6400 rpm
